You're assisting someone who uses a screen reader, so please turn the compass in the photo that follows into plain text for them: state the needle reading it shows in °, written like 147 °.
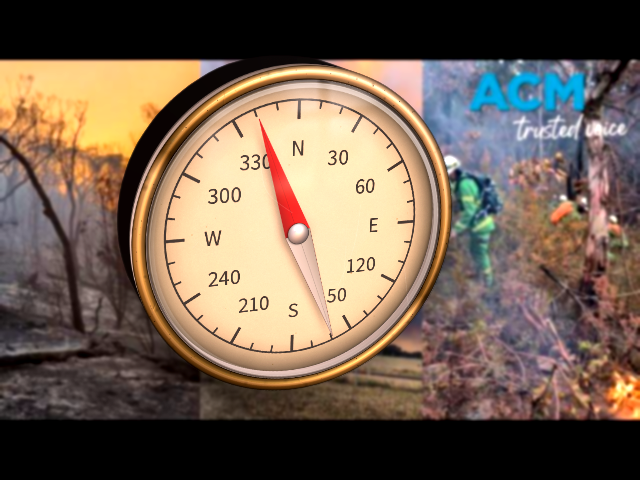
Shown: 340 °
